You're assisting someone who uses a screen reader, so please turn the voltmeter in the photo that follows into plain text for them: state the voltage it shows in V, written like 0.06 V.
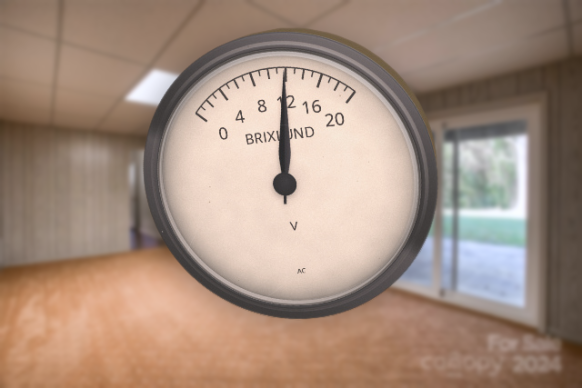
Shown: 12 V
